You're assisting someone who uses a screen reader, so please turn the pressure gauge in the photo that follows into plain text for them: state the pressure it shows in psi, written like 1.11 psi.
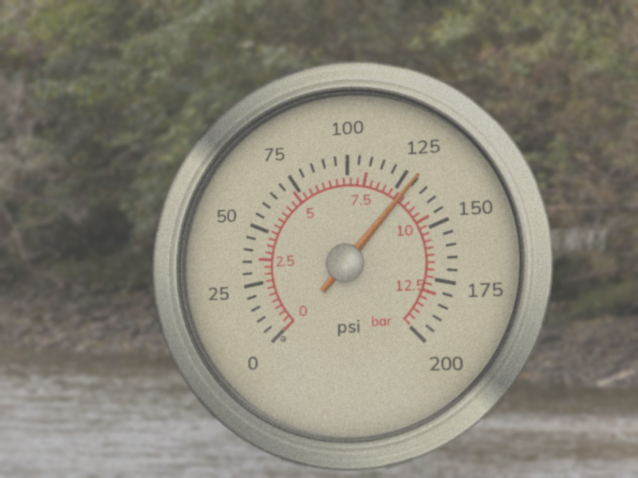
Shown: 130 psi
